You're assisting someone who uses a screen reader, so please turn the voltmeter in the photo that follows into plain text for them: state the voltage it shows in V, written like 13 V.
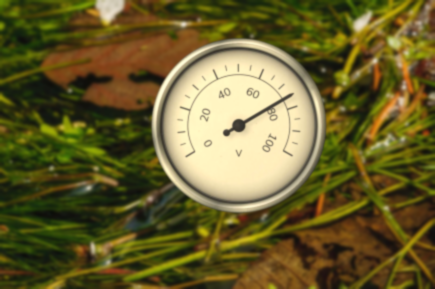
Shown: 75 V
